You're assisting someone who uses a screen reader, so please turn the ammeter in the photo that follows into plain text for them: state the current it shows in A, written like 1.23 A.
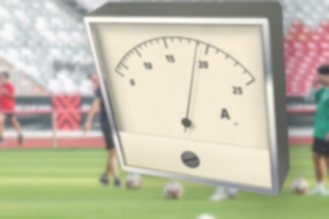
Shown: 19 A
